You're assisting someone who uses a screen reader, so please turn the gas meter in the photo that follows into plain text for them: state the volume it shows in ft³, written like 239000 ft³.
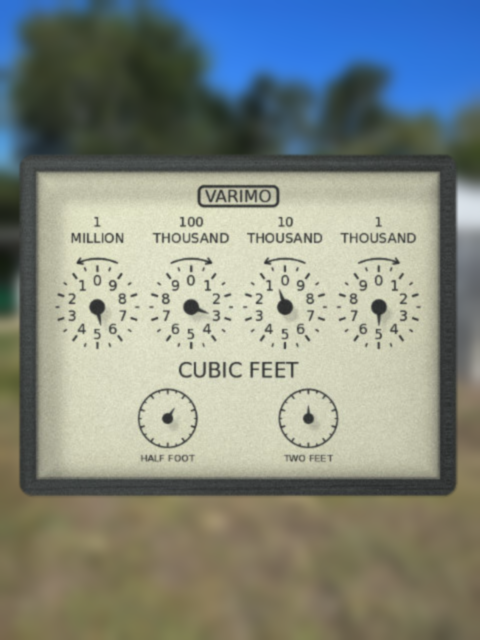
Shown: 530500 ft³
